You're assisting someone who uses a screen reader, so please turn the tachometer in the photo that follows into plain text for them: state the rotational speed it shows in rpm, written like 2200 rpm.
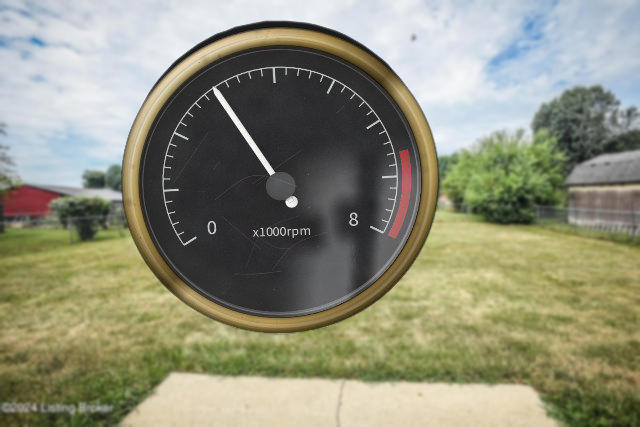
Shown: 3000 rpm
